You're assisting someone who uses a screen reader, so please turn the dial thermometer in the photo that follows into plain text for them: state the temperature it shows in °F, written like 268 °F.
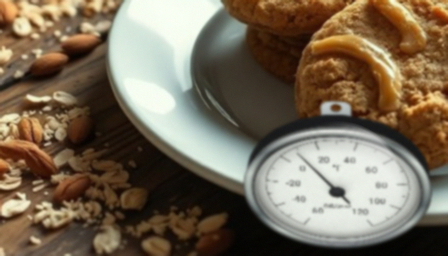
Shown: 10 °F
